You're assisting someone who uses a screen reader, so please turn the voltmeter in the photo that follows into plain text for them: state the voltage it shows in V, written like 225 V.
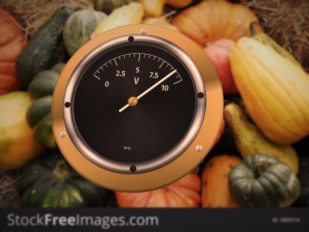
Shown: 9 V
